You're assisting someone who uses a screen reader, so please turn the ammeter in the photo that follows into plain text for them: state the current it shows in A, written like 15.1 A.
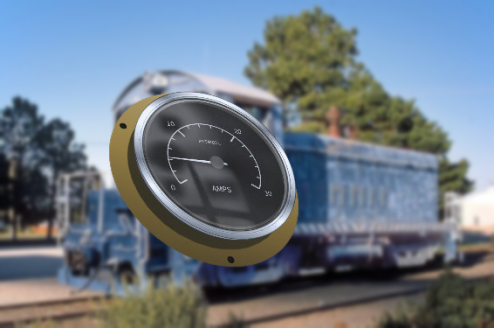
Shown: 4 A
